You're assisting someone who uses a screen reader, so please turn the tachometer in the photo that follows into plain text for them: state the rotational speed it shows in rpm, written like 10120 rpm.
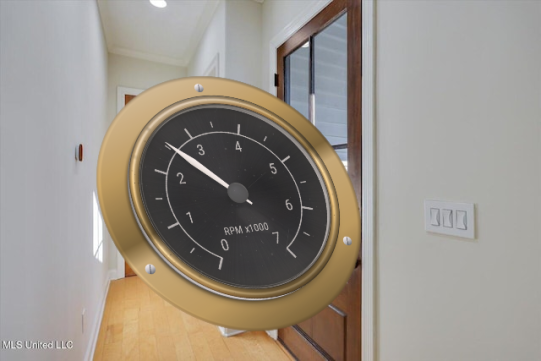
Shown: 2500 rpm
